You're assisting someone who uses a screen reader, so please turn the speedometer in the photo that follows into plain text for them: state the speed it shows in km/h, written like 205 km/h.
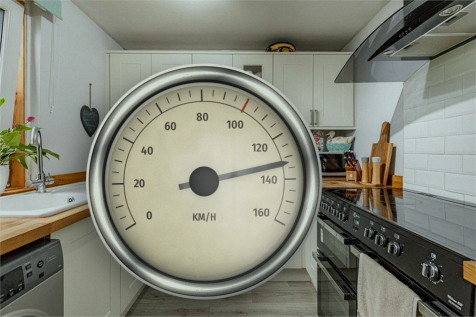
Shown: 132.5 km/h
